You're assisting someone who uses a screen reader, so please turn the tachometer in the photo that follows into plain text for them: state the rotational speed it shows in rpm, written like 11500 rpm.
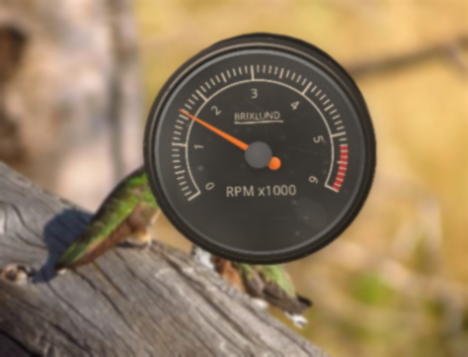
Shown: 1600 rpm
